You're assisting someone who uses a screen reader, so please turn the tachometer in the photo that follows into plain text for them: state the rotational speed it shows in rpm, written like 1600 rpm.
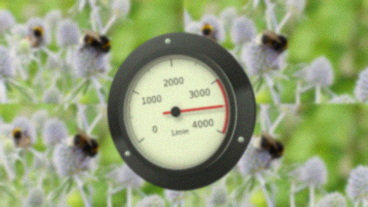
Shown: 3500 rpm
